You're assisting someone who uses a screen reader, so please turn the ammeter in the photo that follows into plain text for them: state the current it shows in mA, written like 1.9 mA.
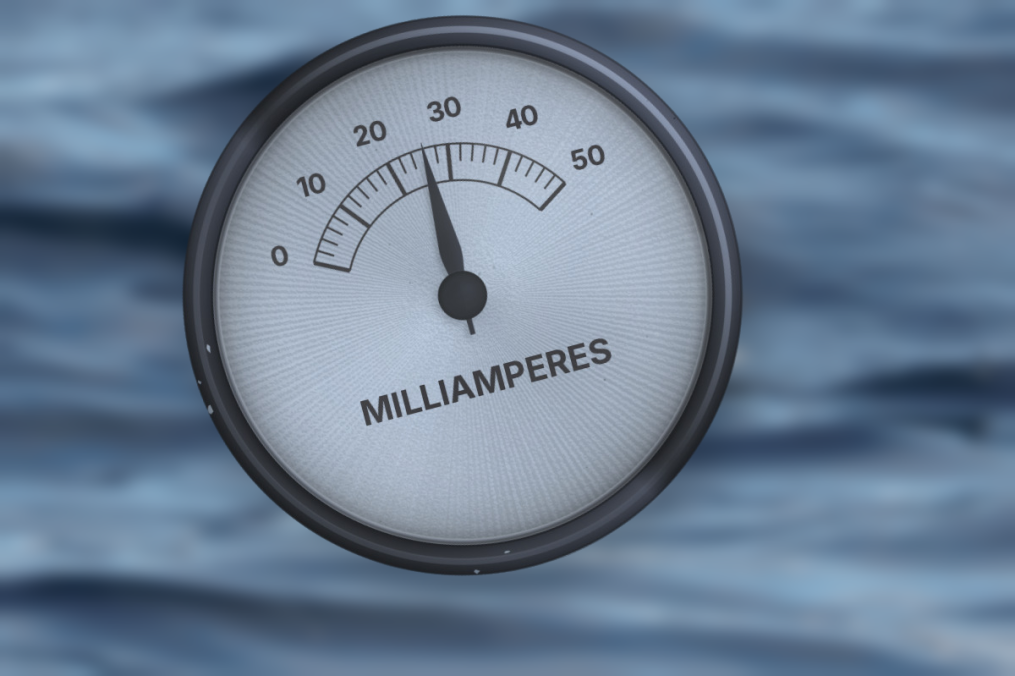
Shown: 26 mA
